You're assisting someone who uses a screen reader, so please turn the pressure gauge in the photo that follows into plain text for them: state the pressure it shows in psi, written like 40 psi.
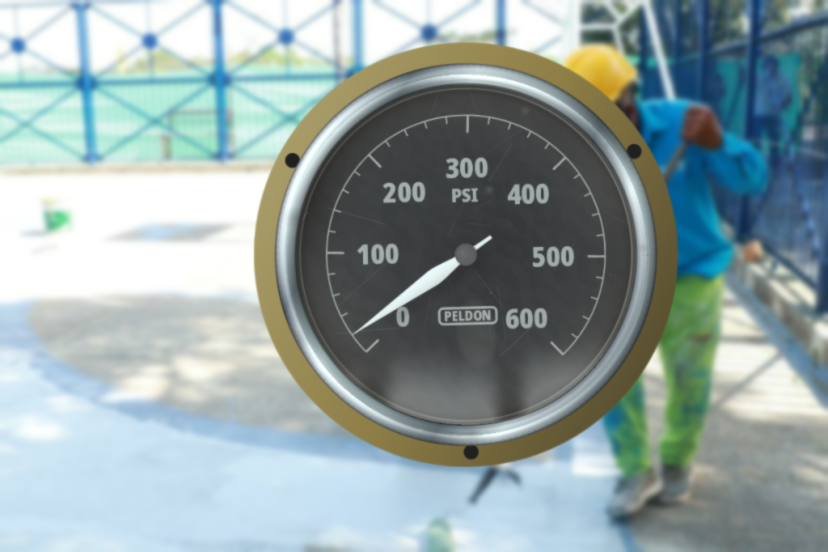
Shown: 20 psi
